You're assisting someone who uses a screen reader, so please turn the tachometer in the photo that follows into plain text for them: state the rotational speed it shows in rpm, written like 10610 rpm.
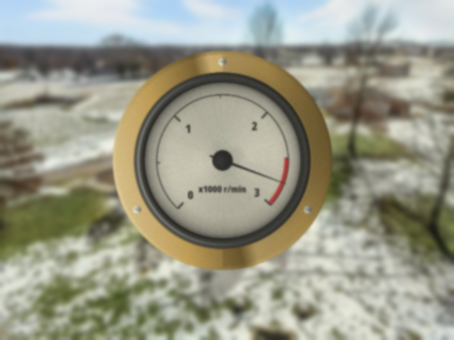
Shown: 2750 rpm
